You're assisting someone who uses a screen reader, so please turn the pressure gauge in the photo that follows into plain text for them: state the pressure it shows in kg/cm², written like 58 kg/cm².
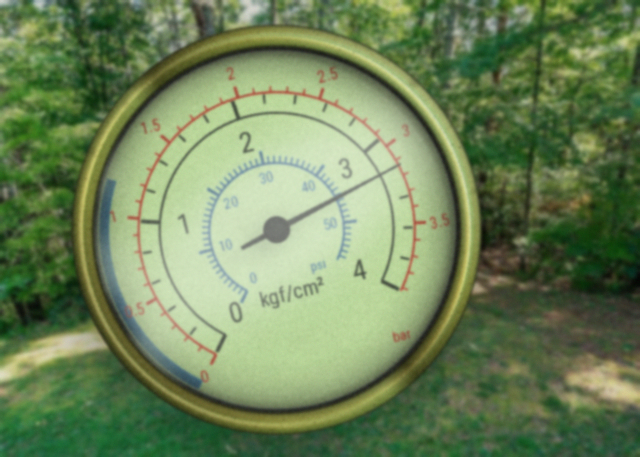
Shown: 3.2 kg/cm²
